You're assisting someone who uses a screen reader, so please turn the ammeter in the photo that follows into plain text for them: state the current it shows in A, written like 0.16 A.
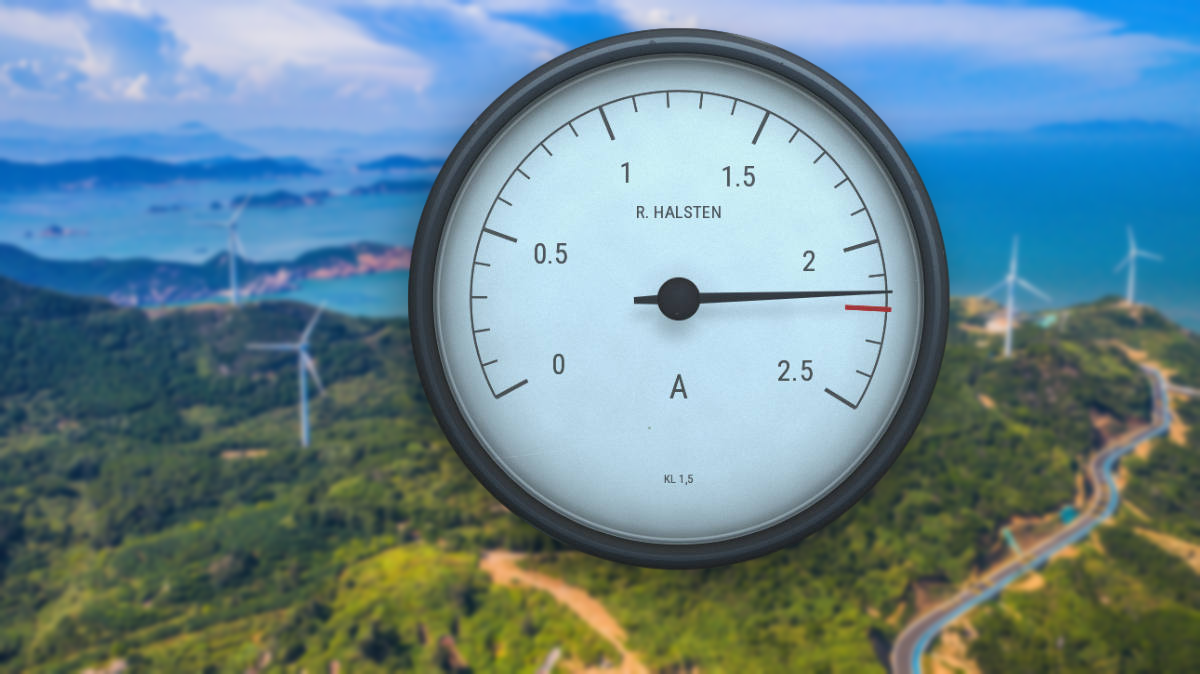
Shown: 2.15 A
